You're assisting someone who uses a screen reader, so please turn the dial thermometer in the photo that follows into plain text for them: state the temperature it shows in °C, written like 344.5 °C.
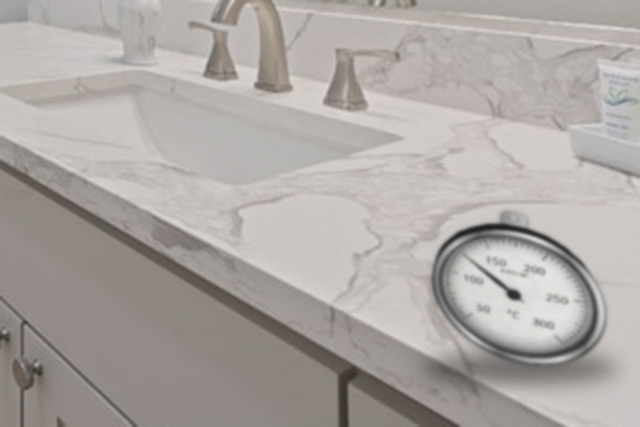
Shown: 125 °C
